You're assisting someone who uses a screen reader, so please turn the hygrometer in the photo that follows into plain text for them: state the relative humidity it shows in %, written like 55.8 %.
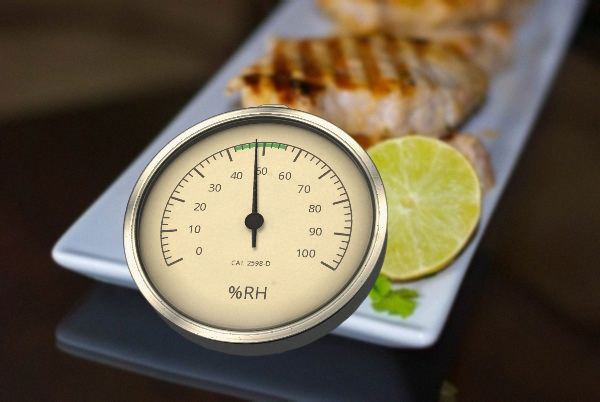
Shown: 48 %
